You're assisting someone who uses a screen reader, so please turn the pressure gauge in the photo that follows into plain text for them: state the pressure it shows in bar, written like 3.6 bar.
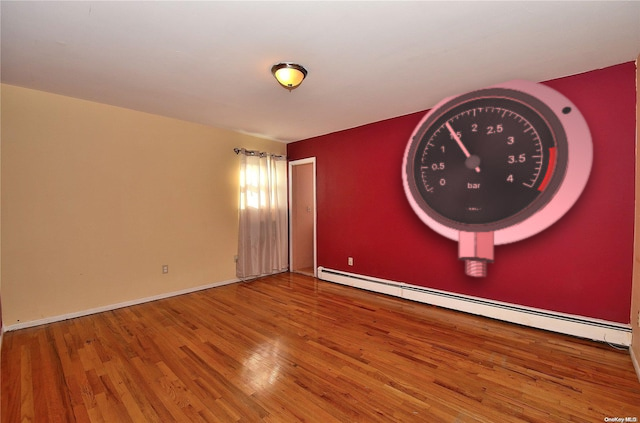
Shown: 1.5 bar
